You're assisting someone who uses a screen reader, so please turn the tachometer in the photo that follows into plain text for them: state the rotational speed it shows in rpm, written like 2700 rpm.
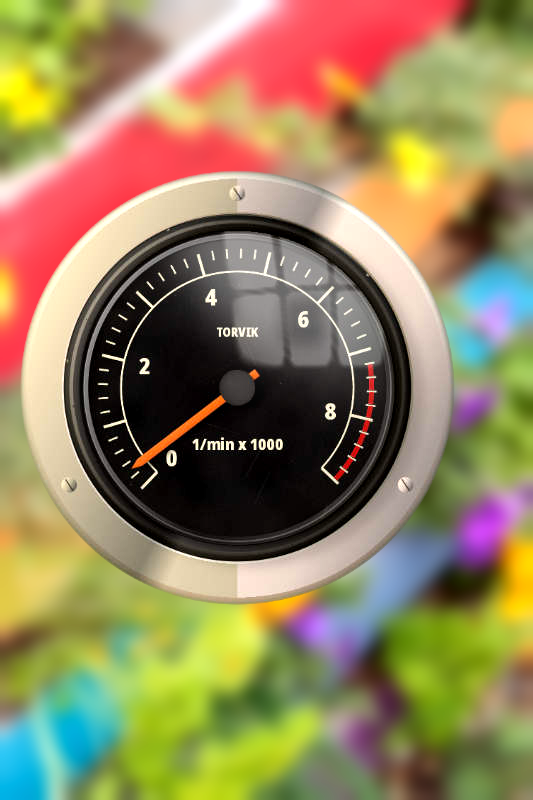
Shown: 300 rpm
